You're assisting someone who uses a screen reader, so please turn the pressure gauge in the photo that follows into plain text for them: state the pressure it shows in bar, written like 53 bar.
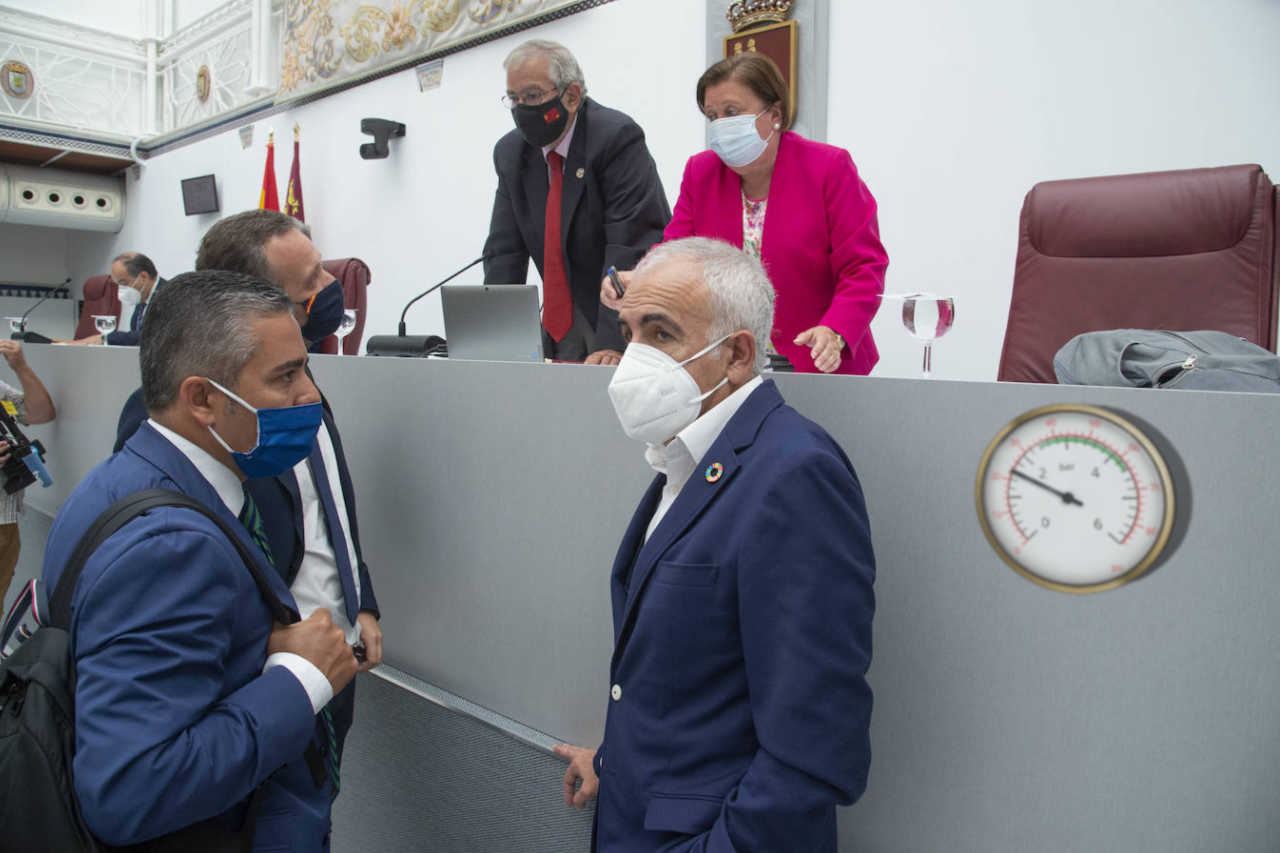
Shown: 1.6 bar
